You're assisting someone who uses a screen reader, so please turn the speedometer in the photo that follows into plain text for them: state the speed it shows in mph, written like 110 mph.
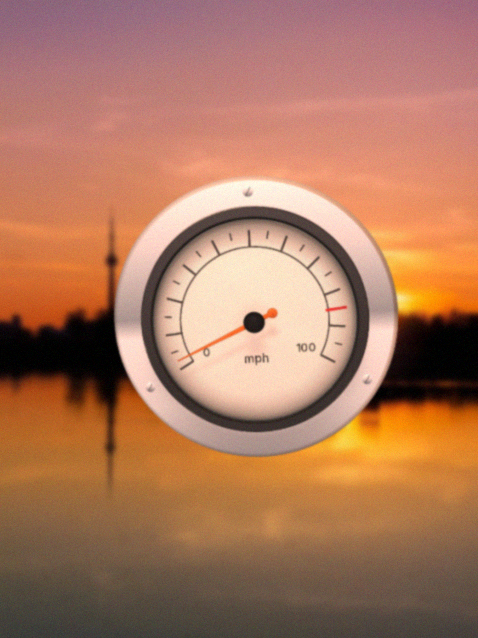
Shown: 2.5 mph
